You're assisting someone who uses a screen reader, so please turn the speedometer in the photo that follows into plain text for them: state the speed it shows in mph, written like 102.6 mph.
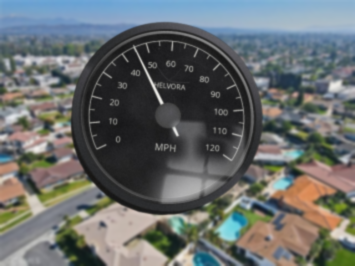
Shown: 45 mph
